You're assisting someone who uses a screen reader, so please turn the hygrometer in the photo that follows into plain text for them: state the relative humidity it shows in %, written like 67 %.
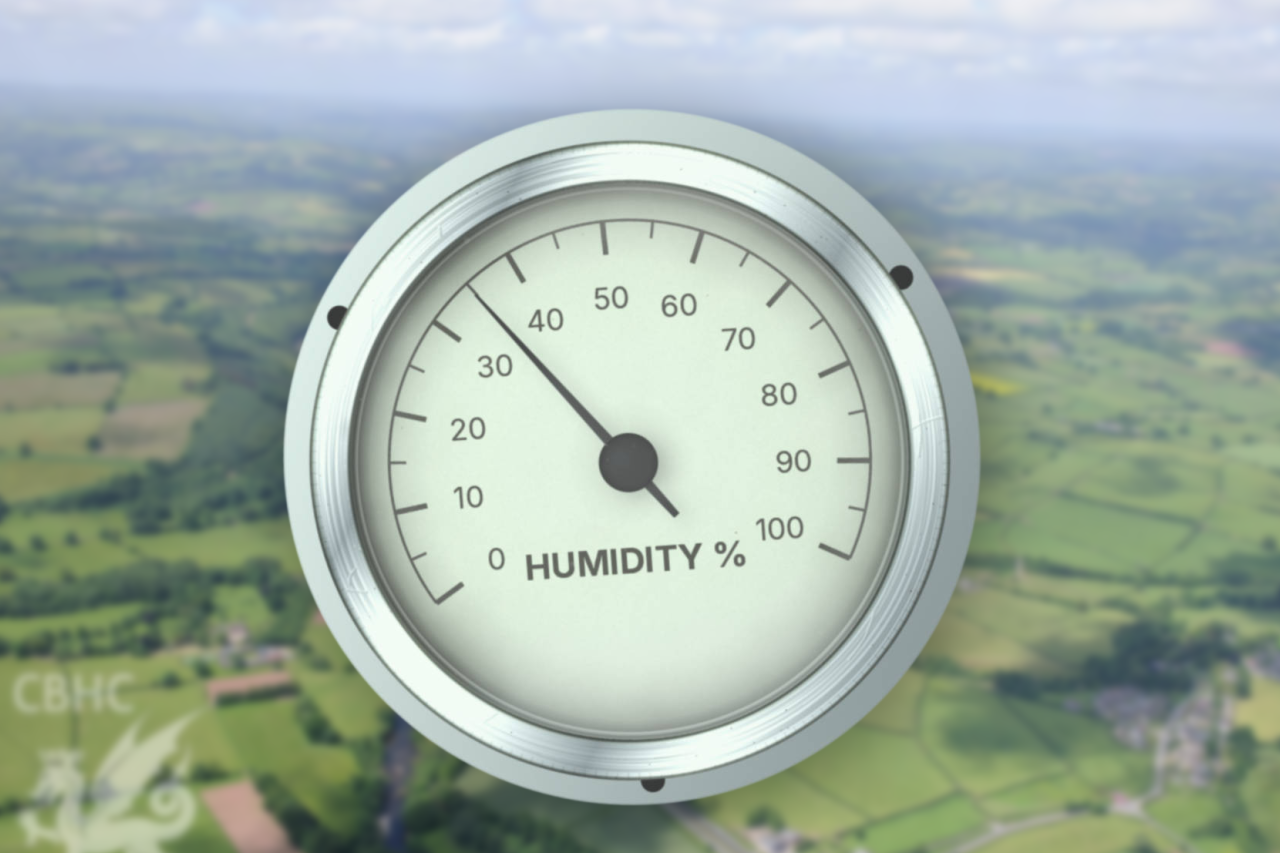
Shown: 35 %
